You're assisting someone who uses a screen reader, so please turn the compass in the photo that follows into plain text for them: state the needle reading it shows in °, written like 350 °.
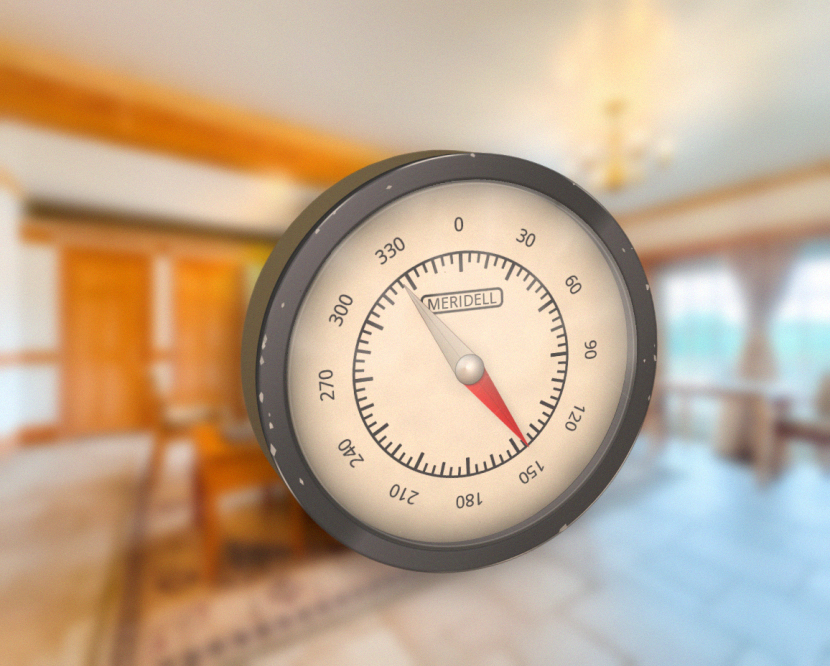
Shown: 145 °
